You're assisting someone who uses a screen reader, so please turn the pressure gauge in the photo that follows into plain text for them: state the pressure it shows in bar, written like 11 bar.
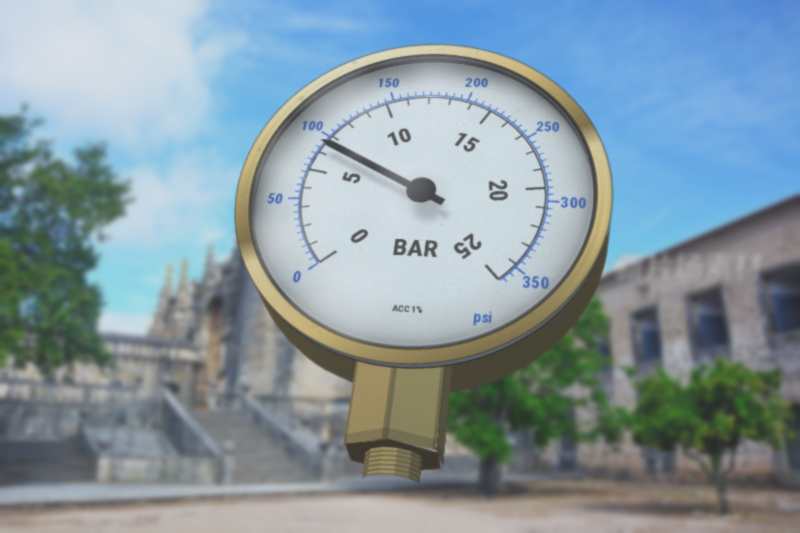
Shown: 6.5 bar
